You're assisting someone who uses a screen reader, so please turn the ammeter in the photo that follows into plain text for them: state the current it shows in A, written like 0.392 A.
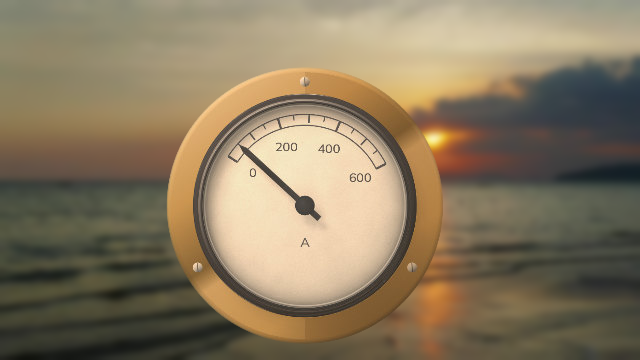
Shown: 50 A
